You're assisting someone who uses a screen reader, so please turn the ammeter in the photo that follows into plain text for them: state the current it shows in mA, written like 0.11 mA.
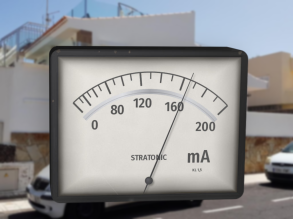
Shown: 165 mA
